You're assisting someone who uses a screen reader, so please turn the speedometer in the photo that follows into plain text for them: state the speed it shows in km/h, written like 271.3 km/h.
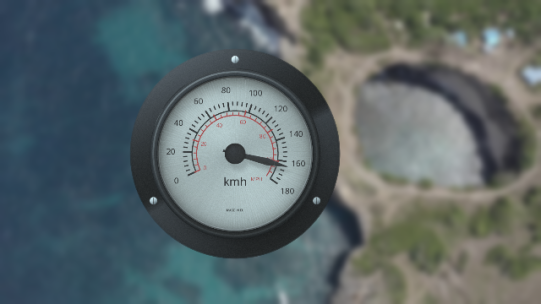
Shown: 164 km/h
